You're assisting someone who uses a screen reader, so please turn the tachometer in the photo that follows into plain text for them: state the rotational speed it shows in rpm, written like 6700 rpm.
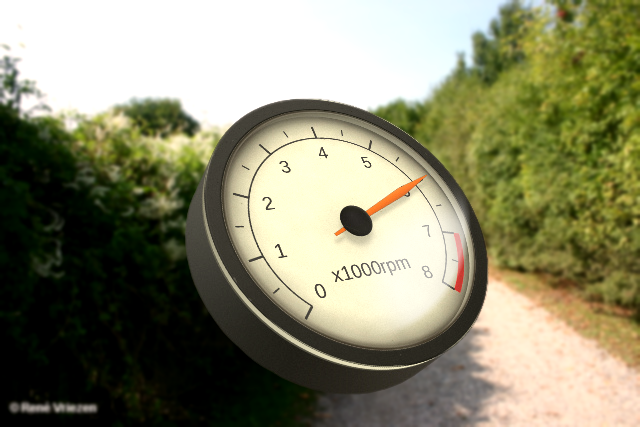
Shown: 6000 rpm
